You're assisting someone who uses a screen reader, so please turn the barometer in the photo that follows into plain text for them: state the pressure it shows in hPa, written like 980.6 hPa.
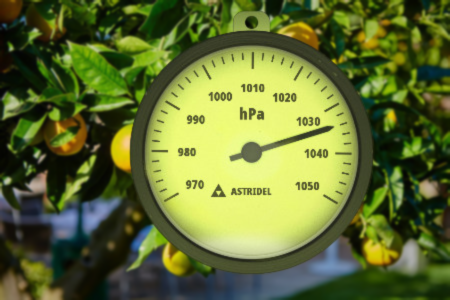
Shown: 1034 hPa
